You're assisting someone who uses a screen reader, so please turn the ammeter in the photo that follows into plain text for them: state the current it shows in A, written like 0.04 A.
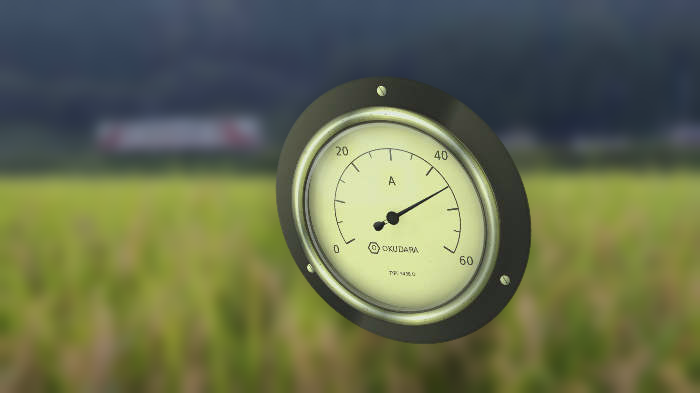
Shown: 45 A
